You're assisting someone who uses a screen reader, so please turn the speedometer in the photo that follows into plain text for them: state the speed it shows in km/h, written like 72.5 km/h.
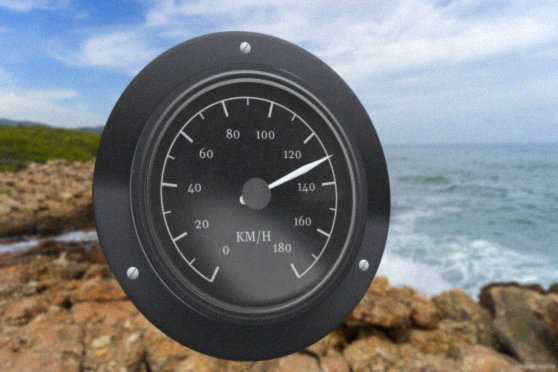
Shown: 130 km/h
